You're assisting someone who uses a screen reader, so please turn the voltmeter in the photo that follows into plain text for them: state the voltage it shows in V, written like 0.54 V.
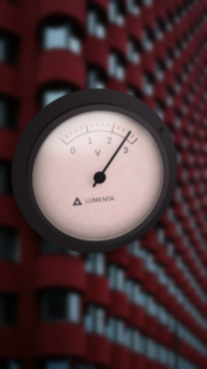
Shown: 2.6 V
